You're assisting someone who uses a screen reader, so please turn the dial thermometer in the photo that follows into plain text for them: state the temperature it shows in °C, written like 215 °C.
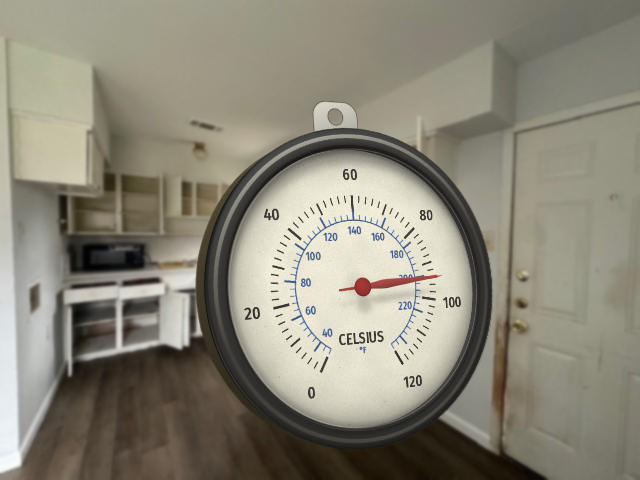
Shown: 94 °C
